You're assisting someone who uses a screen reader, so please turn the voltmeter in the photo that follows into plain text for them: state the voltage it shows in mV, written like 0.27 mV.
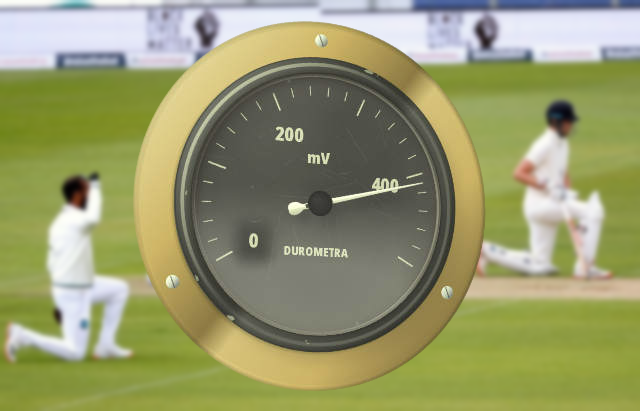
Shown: 410 mV
